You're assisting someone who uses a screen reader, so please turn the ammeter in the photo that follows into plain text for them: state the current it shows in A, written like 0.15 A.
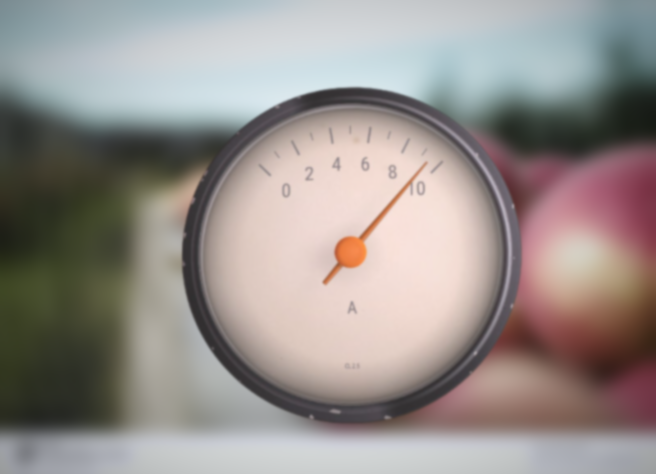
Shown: 9.5 A
